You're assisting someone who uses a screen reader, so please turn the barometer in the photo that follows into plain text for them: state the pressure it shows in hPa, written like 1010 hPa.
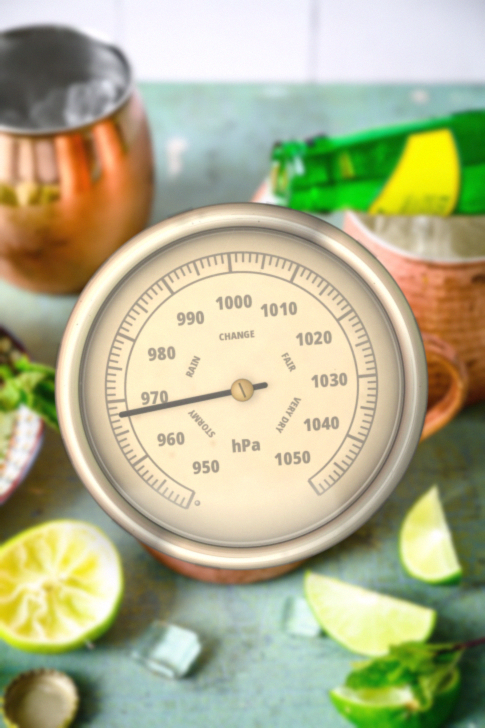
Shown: 968 hPa
